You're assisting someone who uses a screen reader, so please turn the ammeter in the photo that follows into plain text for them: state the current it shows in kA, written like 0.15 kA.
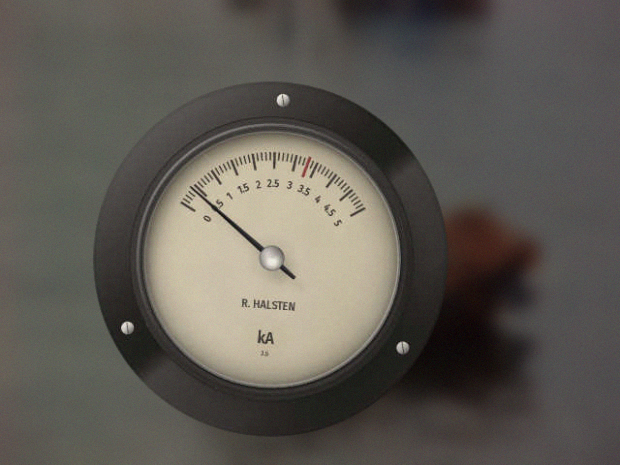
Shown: 0.4 kA
